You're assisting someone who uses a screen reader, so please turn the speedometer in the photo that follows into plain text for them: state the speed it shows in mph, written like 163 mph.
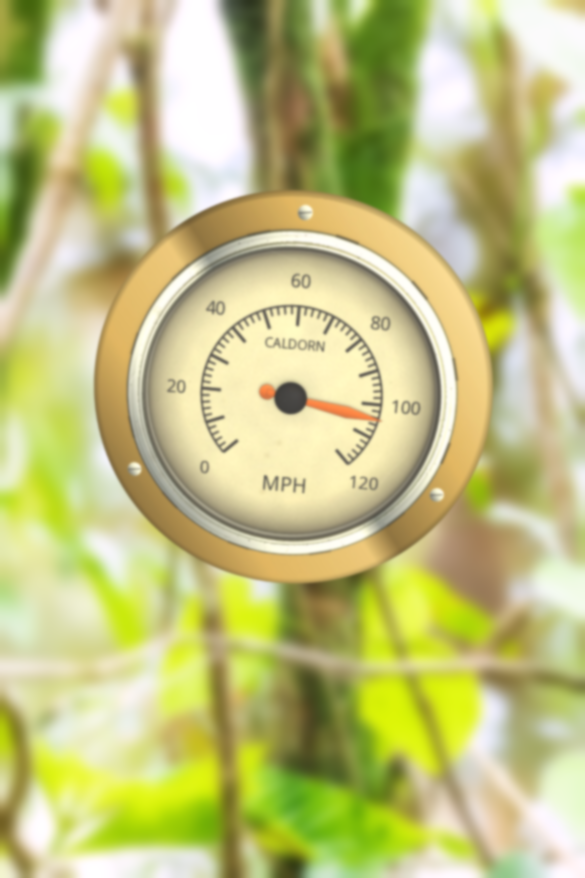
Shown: 104 mph
